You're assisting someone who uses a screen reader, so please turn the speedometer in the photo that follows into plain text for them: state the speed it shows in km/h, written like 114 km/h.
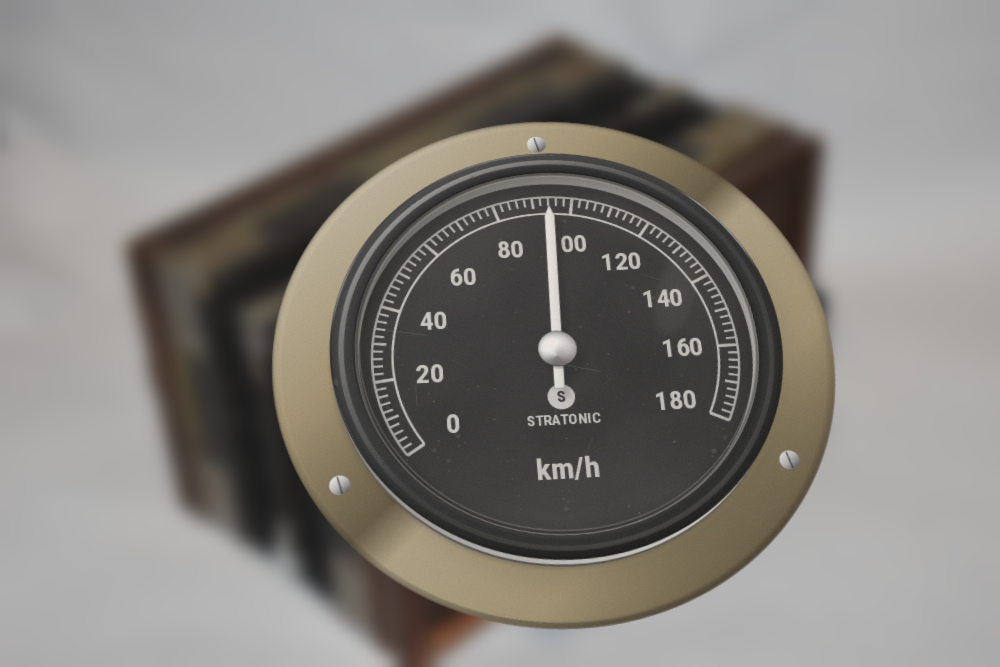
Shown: 94 km/h
